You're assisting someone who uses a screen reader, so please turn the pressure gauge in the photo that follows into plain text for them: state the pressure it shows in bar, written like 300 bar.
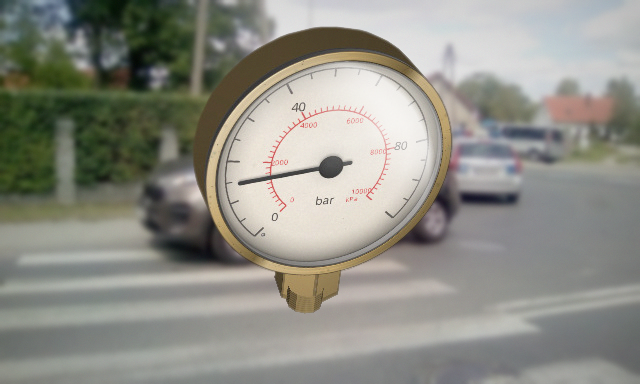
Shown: 15 bar
